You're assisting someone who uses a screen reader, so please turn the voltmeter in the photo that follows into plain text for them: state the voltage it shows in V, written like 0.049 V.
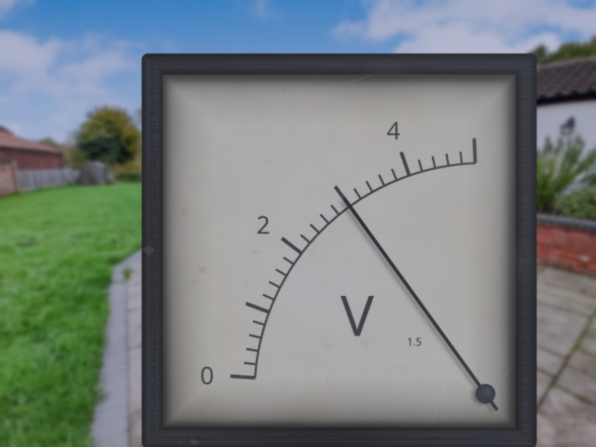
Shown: 3 V
